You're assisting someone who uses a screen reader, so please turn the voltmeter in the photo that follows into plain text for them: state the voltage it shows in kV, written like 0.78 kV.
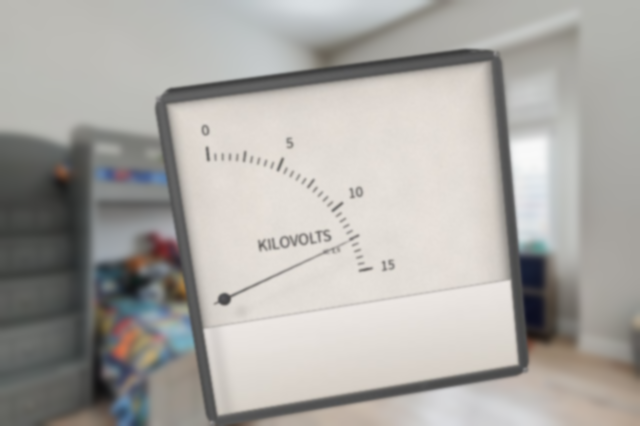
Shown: 12.5 kV
